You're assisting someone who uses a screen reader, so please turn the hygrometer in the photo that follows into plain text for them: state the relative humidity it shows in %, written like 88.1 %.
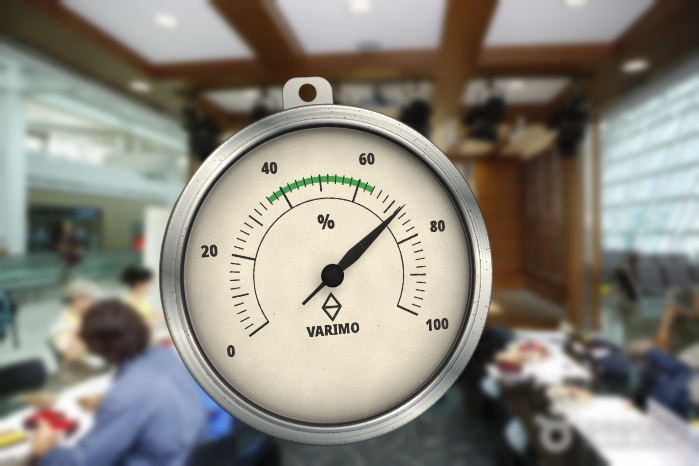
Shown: 72 %
